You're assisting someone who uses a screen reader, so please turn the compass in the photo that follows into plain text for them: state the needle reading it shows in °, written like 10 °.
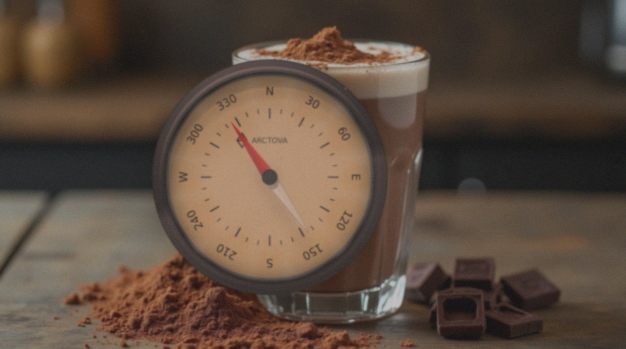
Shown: 325 °
